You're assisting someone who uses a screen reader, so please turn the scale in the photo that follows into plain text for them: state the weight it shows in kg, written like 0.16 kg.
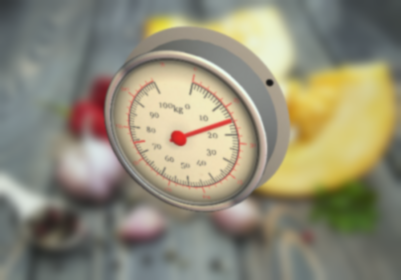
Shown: 15 kg
